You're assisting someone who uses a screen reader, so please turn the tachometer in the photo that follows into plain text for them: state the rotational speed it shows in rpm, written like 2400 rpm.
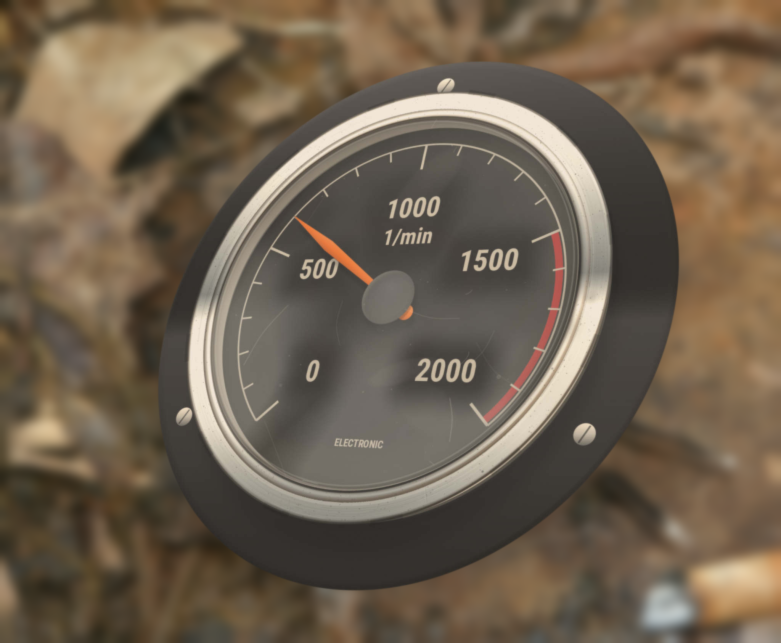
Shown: 600 rpm
